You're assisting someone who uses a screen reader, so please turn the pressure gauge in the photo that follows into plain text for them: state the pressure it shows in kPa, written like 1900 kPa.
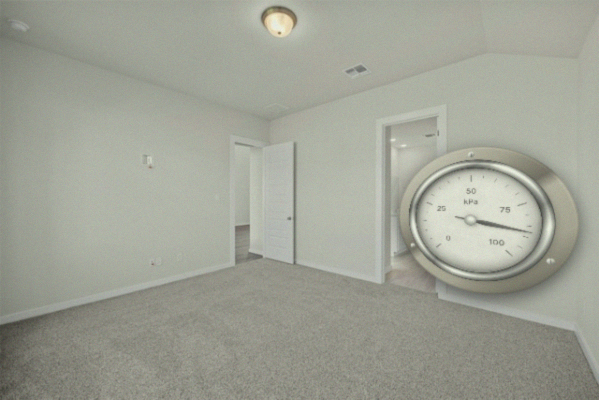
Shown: 87.5 kPa
